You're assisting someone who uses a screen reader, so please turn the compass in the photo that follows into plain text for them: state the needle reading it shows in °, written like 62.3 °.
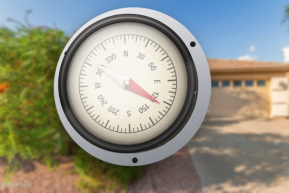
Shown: 125 °
